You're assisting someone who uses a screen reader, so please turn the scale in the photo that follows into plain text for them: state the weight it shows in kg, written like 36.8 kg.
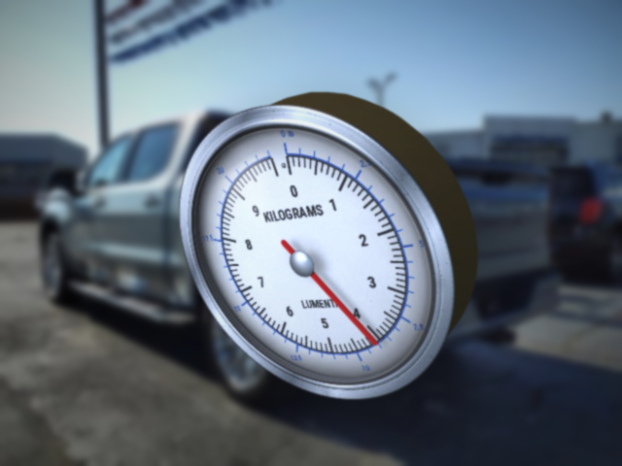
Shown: 4 kg
